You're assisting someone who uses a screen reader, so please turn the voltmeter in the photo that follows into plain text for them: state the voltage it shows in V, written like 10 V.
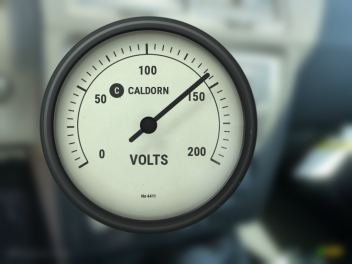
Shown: 142.5 V
